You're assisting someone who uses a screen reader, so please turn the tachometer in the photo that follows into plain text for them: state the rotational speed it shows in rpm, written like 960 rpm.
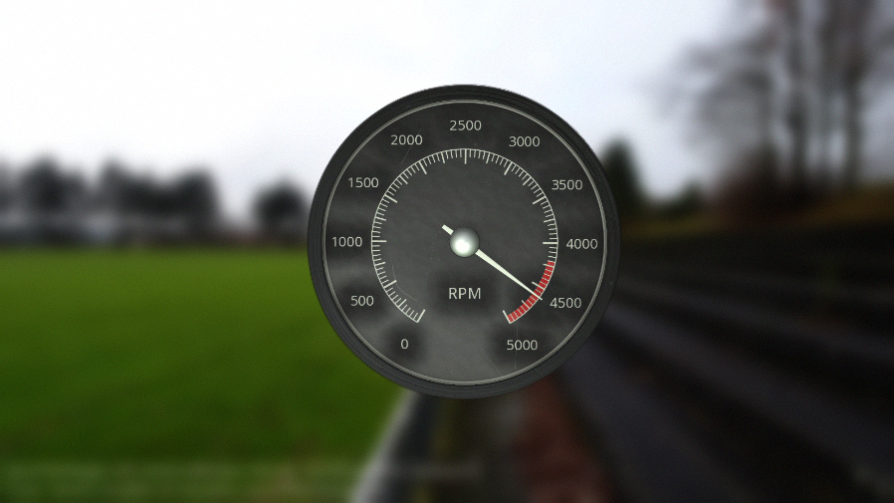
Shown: 4600 rpm
